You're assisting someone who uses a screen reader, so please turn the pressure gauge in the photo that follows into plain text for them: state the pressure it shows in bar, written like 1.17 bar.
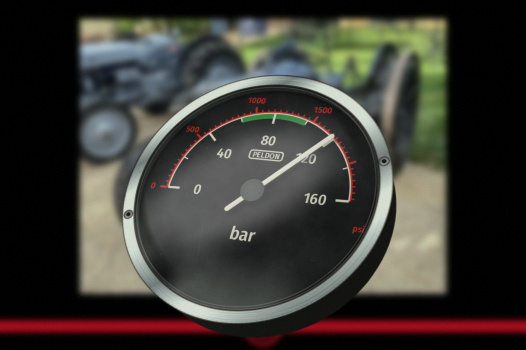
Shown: 120 bar
